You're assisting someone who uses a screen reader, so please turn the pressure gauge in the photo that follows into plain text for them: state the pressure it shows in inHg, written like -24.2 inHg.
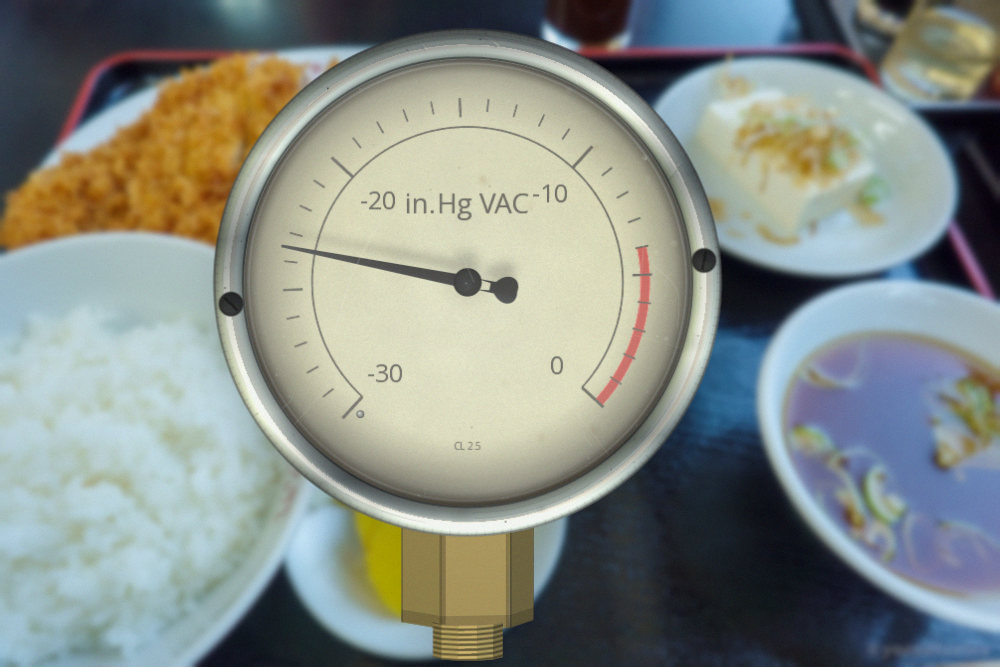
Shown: -23.5 inHg
